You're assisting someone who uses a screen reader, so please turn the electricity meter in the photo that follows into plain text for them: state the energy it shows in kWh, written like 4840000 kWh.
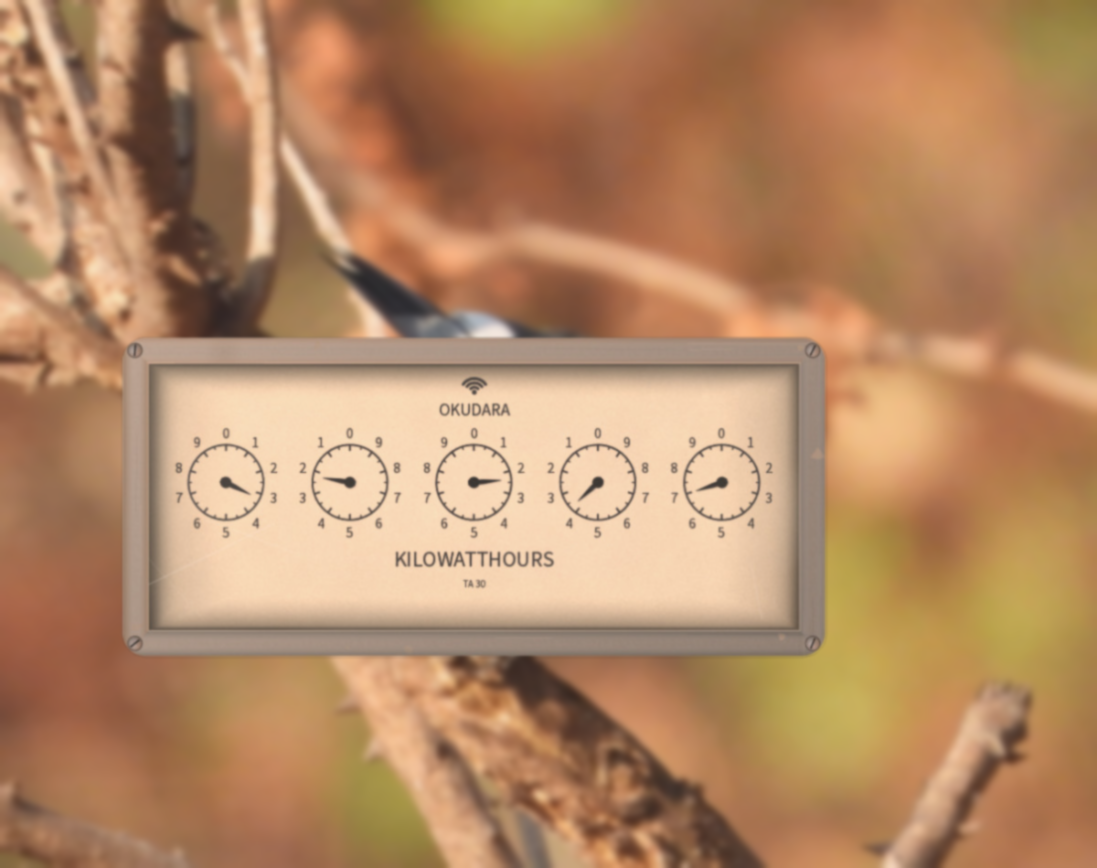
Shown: 32237 kWh
